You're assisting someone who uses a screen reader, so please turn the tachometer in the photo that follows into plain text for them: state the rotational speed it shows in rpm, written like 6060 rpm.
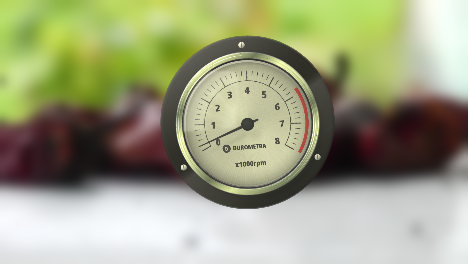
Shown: 200 rpm
